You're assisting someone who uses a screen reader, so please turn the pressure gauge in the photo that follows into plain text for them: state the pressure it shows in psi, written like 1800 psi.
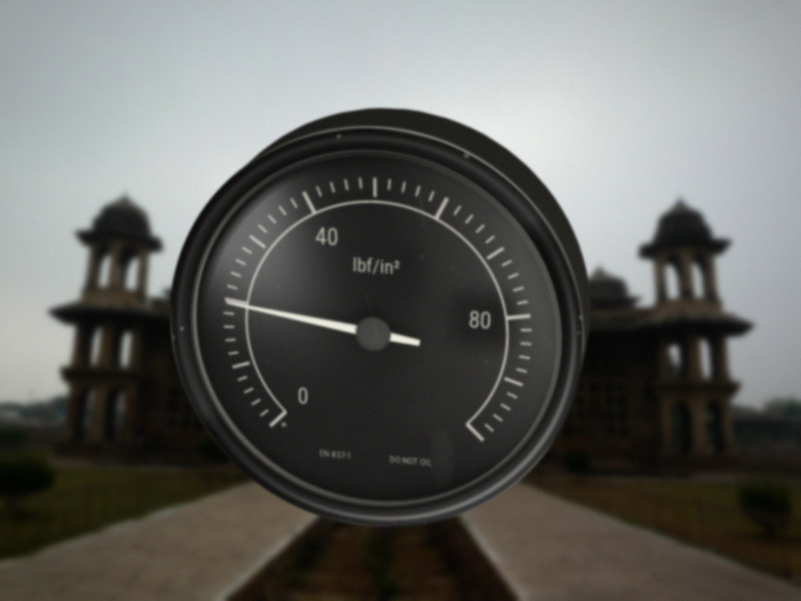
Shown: 20 psi
